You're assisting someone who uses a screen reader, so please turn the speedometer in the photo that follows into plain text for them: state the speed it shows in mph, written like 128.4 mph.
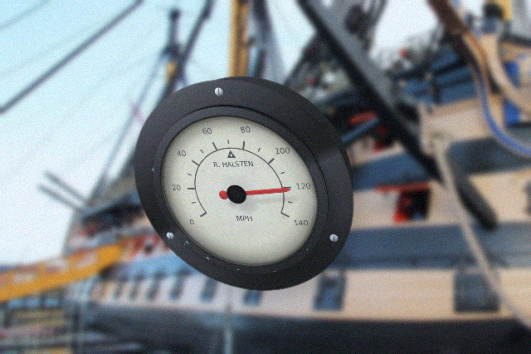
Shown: 120 mph
